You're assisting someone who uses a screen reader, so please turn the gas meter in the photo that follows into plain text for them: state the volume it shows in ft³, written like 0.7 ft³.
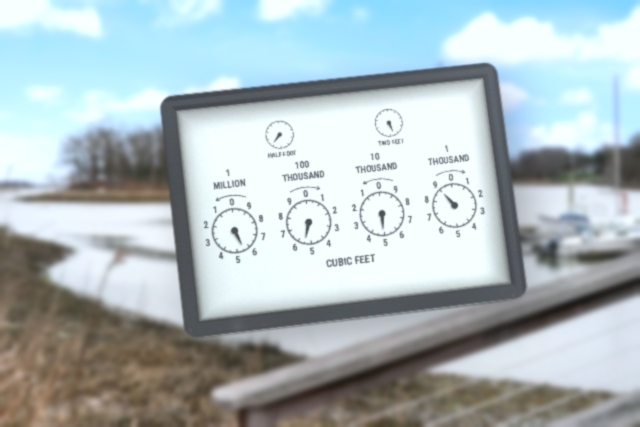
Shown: 554900 ft³
